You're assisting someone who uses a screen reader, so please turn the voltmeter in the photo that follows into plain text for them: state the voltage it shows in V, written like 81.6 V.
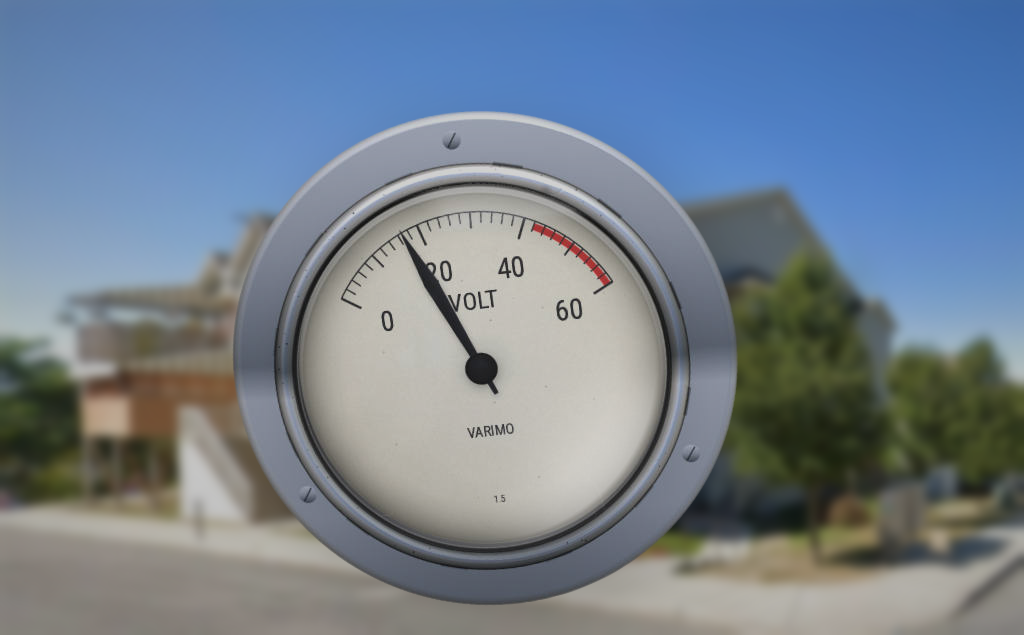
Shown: 17 V
